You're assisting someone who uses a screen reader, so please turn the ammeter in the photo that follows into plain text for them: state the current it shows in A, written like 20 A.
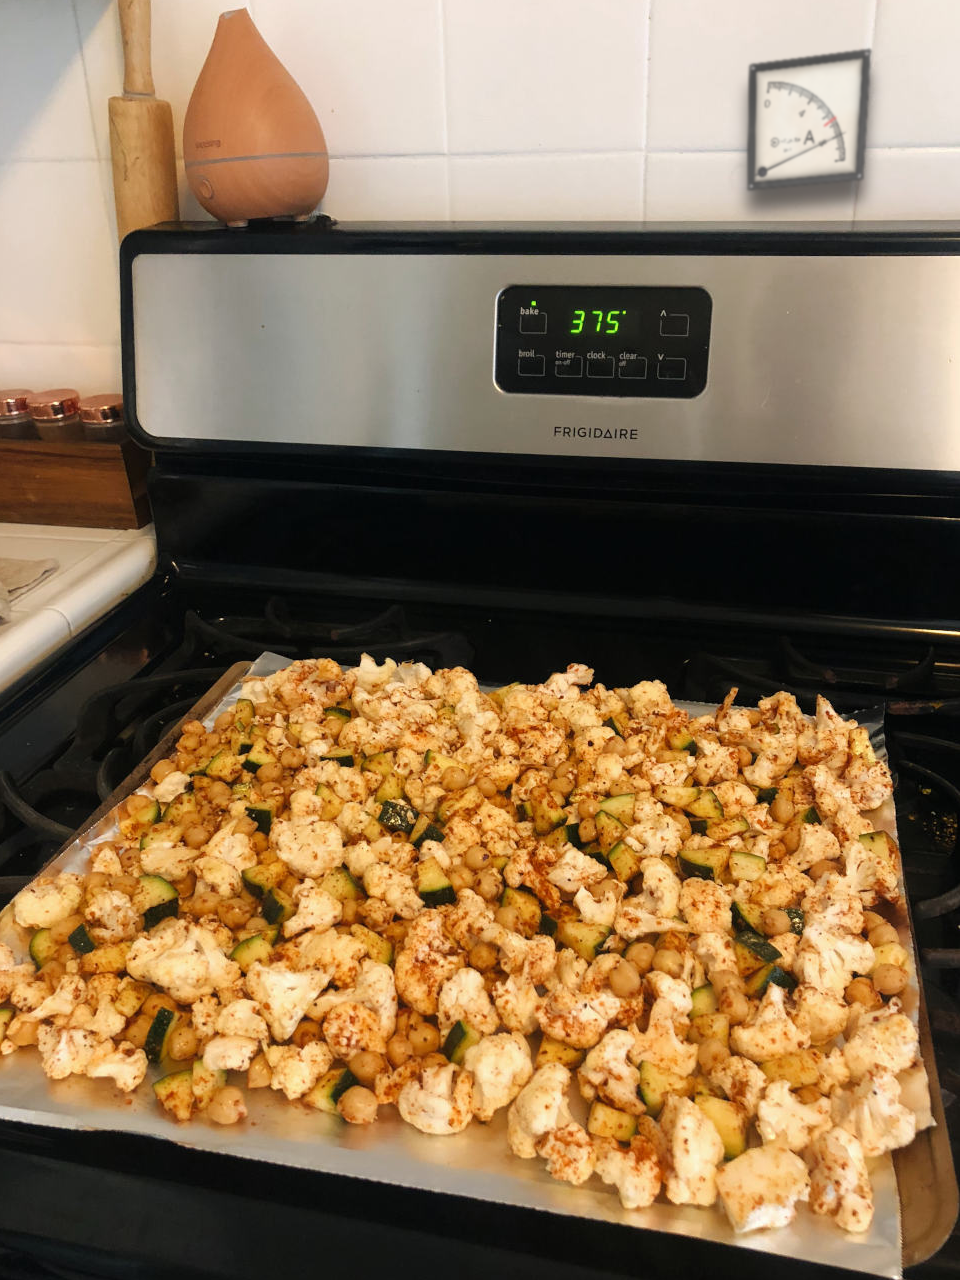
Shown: 8 A
